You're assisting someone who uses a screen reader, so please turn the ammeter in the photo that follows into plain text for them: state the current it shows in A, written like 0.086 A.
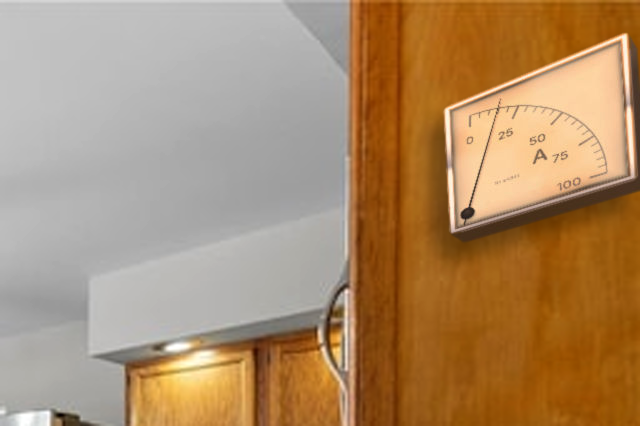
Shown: 15 A
